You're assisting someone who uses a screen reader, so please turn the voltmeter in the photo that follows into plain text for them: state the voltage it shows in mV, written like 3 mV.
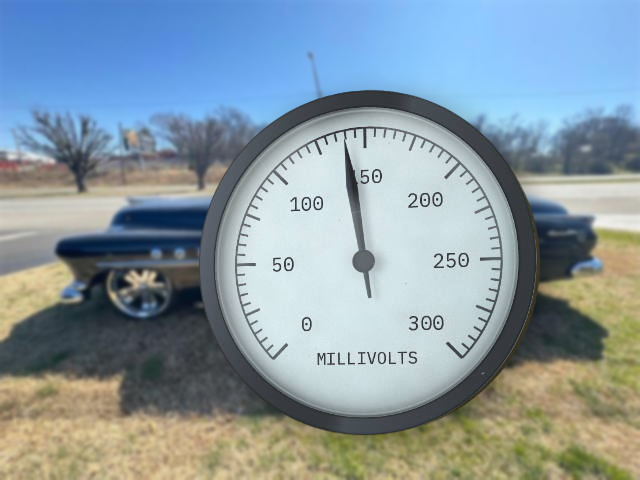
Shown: 140 mV
